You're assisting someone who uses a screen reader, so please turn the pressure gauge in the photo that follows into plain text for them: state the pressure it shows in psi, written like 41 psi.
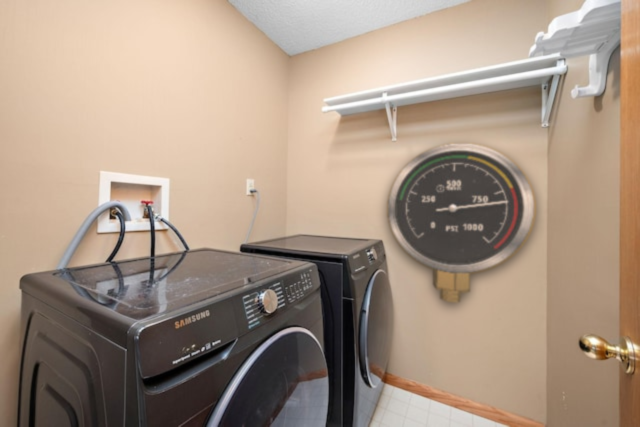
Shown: 800 psi
